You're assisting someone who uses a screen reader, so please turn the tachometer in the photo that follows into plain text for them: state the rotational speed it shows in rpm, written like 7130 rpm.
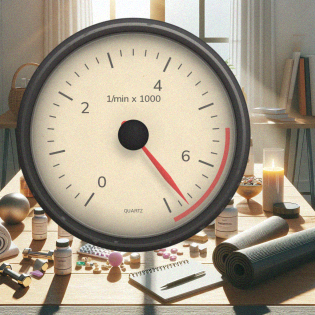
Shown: 6700 rpm
